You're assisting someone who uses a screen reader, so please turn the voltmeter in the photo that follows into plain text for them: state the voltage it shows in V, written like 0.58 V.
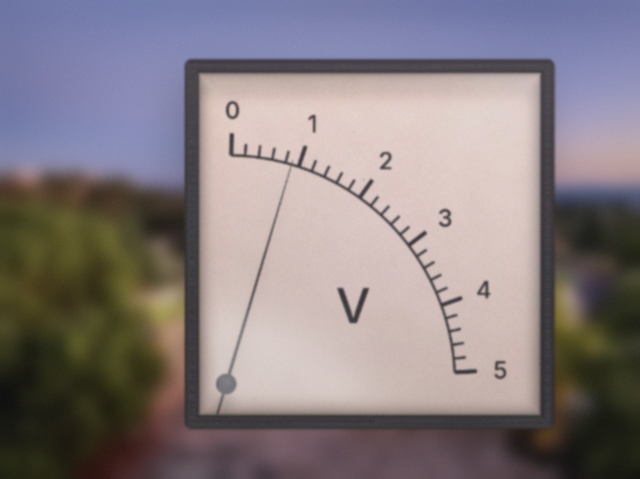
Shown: 0.9 V
